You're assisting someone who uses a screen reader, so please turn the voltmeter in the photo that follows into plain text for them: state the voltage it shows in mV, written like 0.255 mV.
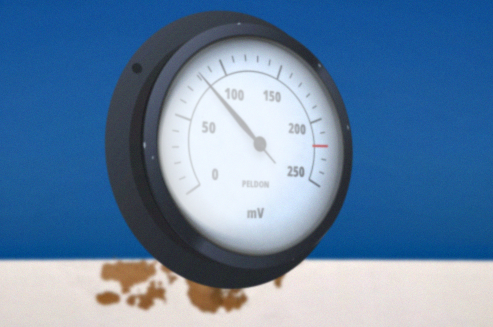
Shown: 80 mV
